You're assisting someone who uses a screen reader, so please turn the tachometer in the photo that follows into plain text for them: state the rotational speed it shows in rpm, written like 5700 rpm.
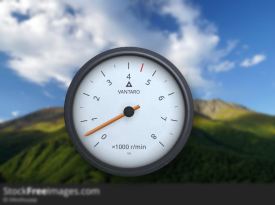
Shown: 500 rpm
